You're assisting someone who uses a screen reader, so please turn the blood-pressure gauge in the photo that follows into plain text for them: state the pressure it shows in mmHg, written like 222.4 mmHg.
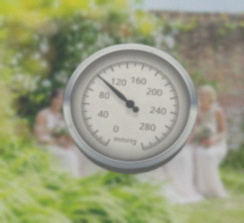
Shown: 100 mmHg
